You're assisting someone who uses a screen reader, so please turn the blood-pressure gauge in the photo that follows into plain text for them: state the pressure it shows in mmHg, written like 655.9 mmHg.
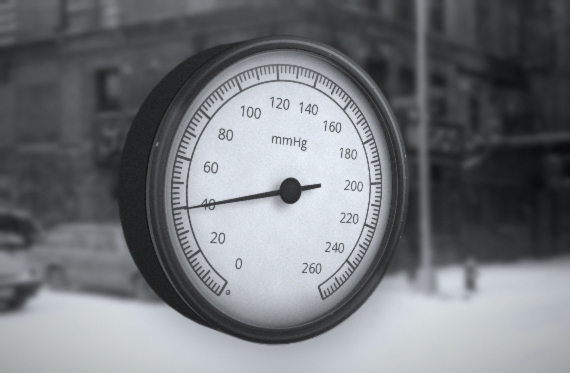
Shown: 40 mmHg
